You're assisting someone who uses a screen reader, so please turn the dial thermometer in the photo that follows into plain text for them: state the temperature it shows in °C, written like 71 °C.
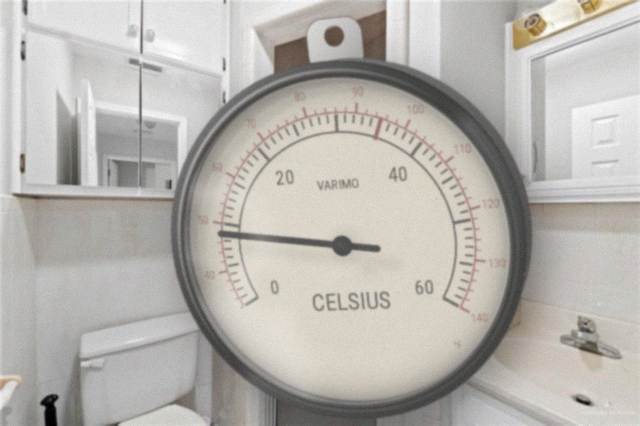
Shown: 9 °C
